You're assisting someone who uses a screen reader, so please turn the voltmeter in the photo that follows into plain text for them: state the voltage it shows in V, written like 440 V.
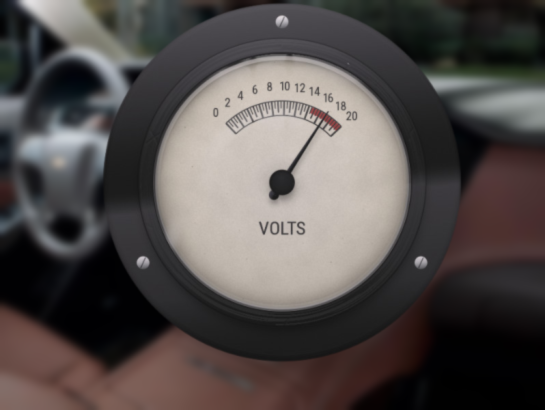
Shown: 17 V
